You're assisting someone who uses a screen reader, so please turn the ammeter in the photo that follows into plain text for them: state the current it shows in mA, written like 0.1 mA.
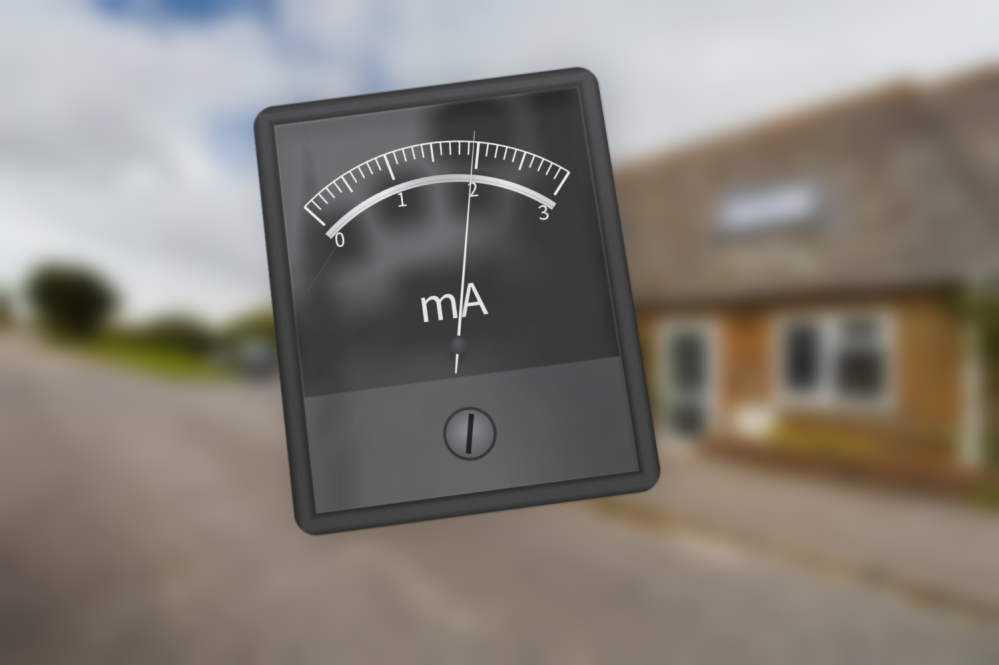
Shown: 1.95 mA
